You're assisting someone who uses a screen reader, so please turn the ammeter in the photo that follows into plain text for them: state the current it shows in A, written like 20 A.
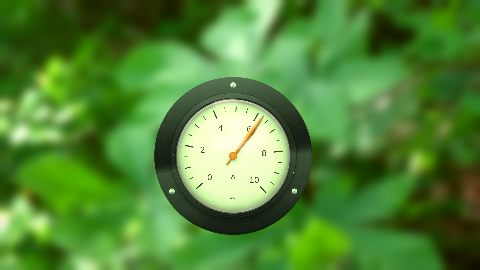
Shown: 6.25 A
